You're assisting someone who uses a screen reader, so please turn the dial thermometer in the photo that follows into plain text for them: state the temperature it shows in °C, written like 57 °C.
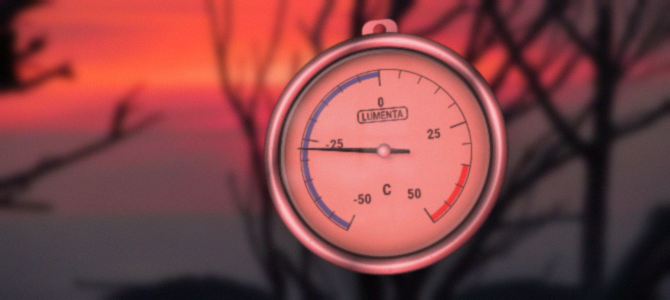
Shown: -27.5 °C
